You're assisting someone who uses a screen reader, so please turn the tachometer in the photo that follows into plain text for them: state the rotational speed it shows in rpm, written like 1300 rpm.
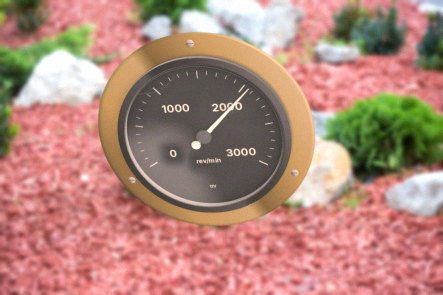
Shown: 2050 rpm
